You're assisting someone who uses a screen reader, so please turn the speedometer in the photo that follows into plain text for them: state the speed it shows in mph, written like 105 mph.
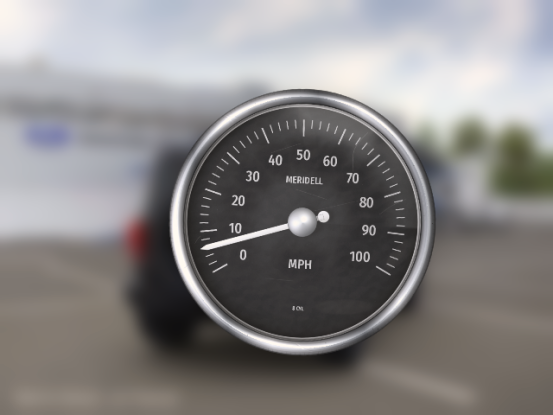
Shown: 6 mph
